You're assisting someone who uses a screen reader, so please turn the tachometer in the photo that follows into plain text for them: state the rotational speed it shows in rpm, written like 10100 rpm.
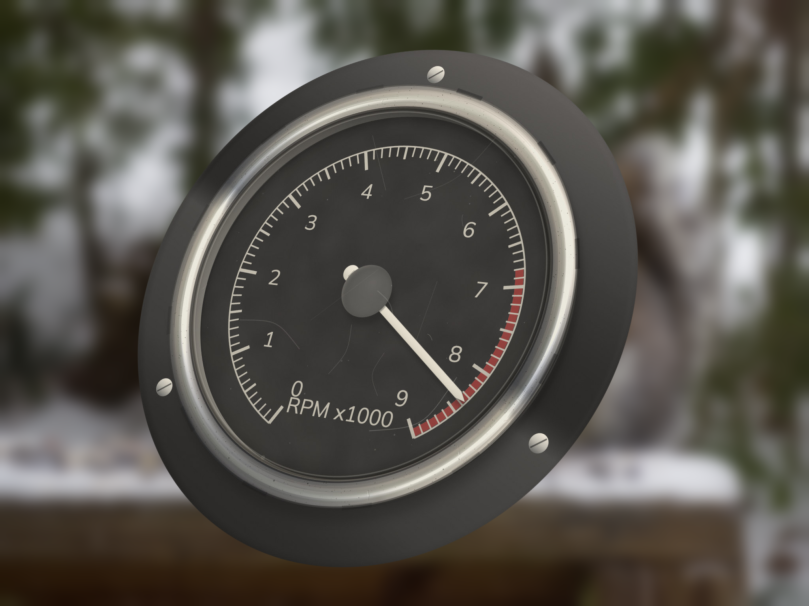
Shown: 8350 rpm
